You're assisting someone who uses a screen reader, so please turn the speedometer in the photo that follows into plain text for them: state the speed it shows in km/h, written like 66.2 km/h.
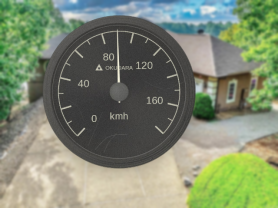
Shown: 90 km/h
